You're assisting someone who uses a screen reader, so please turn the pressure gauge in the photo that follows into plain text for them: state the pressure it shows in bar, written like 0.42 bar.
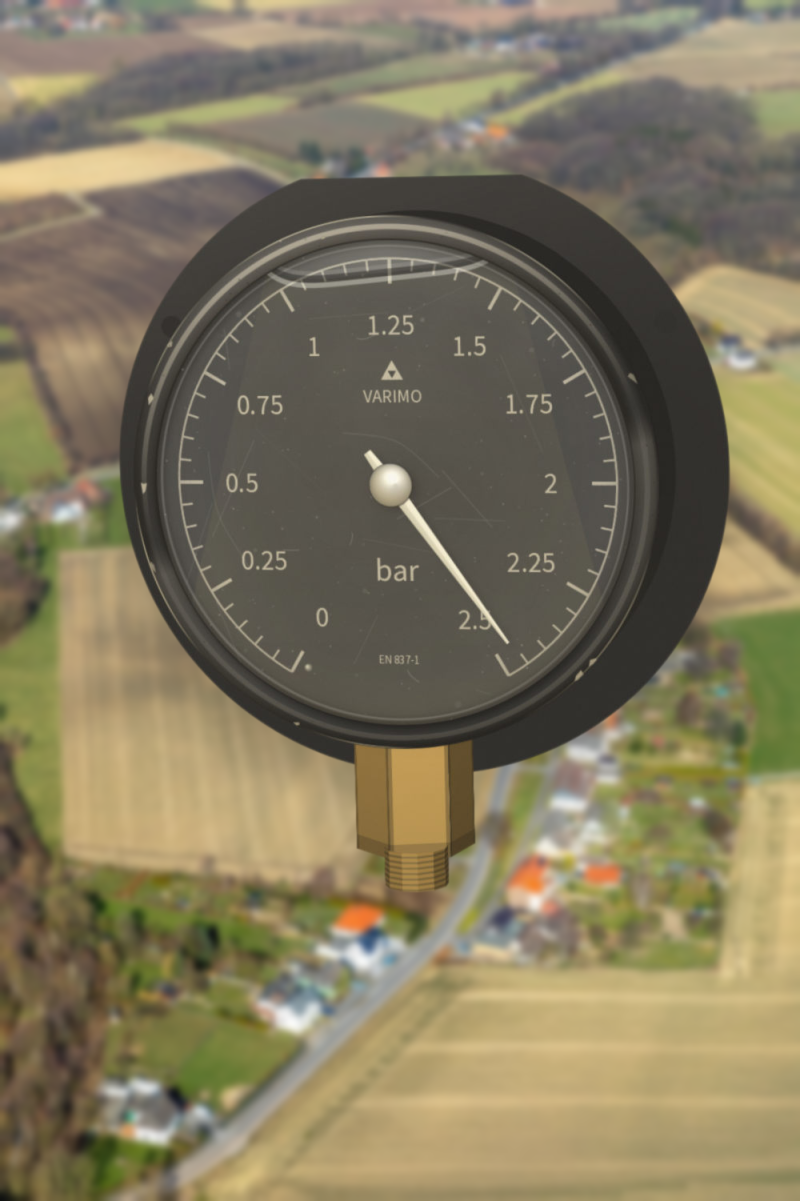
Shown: 2.45 bar
